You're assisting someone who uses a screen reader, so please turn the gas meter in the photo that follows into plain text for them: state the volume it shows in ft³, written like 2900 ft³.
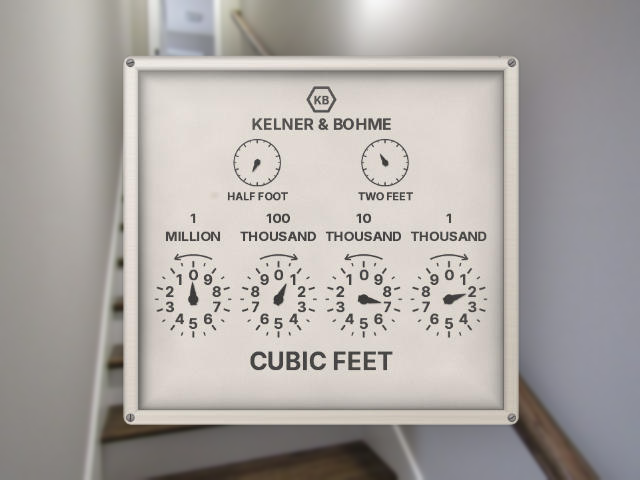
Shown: 7200 ft³
